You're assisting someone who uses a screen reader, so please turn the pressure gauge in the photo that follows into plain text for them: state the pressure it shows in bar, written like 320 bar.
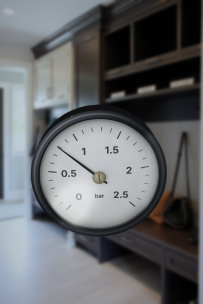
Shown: 0.8 bar
